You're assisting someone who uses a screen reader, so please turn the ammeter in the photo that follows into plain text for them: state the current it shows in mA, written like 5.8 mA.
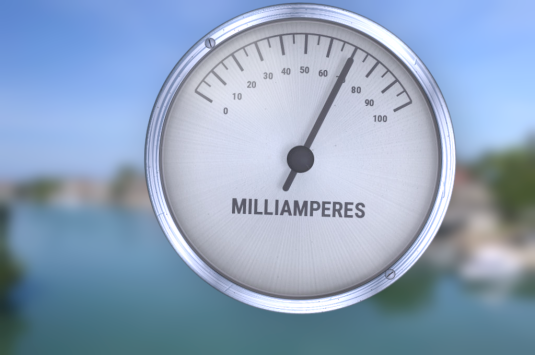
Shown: 70 mA
